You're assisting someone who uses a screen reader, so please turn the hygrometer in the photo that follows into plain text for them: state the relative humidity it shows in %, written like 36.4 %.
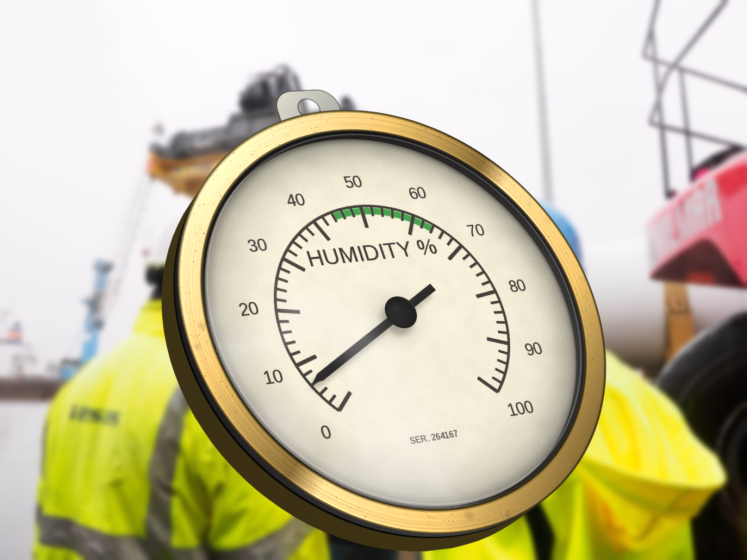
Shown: 6 %
